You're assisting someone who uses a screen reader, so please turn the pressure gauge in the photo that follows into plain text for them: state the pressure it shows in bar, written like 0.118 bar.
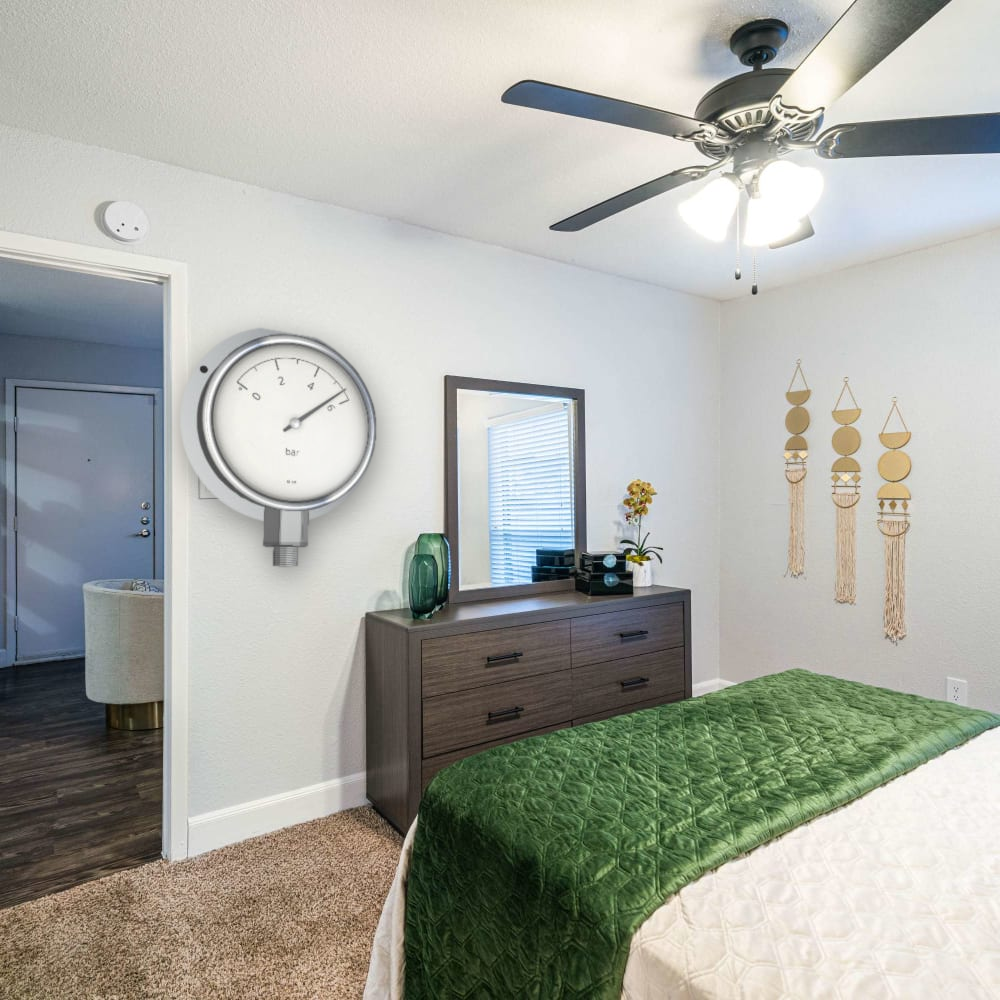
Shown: 5.5 bar
